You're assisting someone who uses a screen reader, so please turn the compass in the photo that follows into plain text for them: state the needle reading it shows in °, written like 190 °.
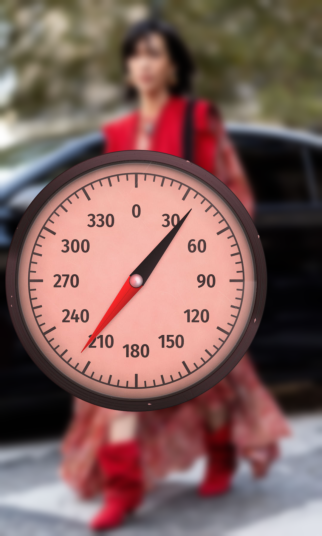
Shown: 217.5 °
